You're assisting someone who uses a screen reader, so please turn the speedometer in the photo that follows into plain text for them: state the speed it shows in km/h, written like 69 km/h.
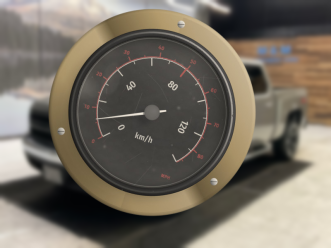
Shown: 10 km/h
